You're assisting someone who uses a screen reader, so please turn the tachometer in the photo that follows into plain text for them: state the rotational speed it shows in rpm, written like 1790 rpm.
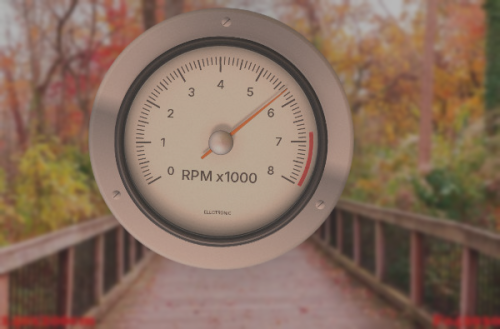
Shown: 5700 rpm
